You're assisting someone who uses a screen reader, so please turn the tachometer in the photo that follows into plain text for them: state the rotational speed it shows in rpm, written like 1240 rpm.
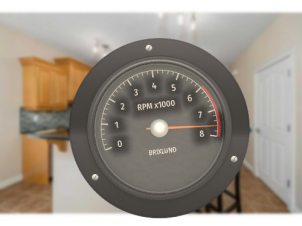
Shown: 7600 rpm
